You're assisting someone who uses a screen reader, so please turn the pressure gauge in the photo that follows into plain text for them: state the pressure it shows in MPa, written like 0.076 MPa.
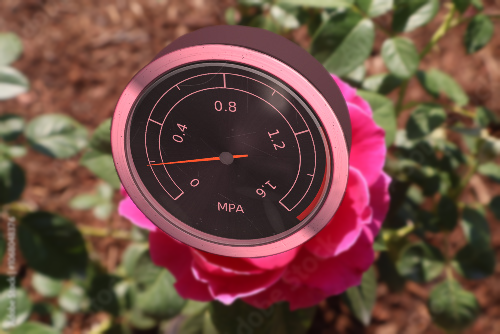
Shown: 0.2 MPa
